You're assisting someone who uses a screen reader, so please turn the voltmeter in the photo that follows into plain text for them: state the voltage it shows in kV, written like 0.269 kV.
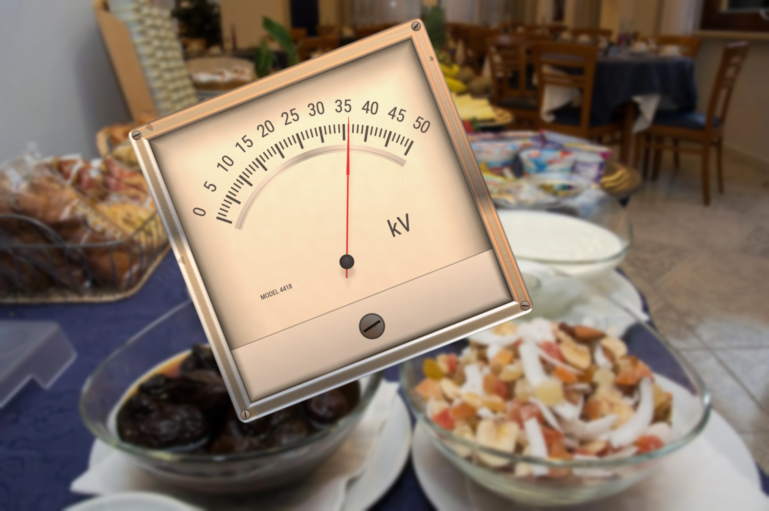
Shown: 36 kV
